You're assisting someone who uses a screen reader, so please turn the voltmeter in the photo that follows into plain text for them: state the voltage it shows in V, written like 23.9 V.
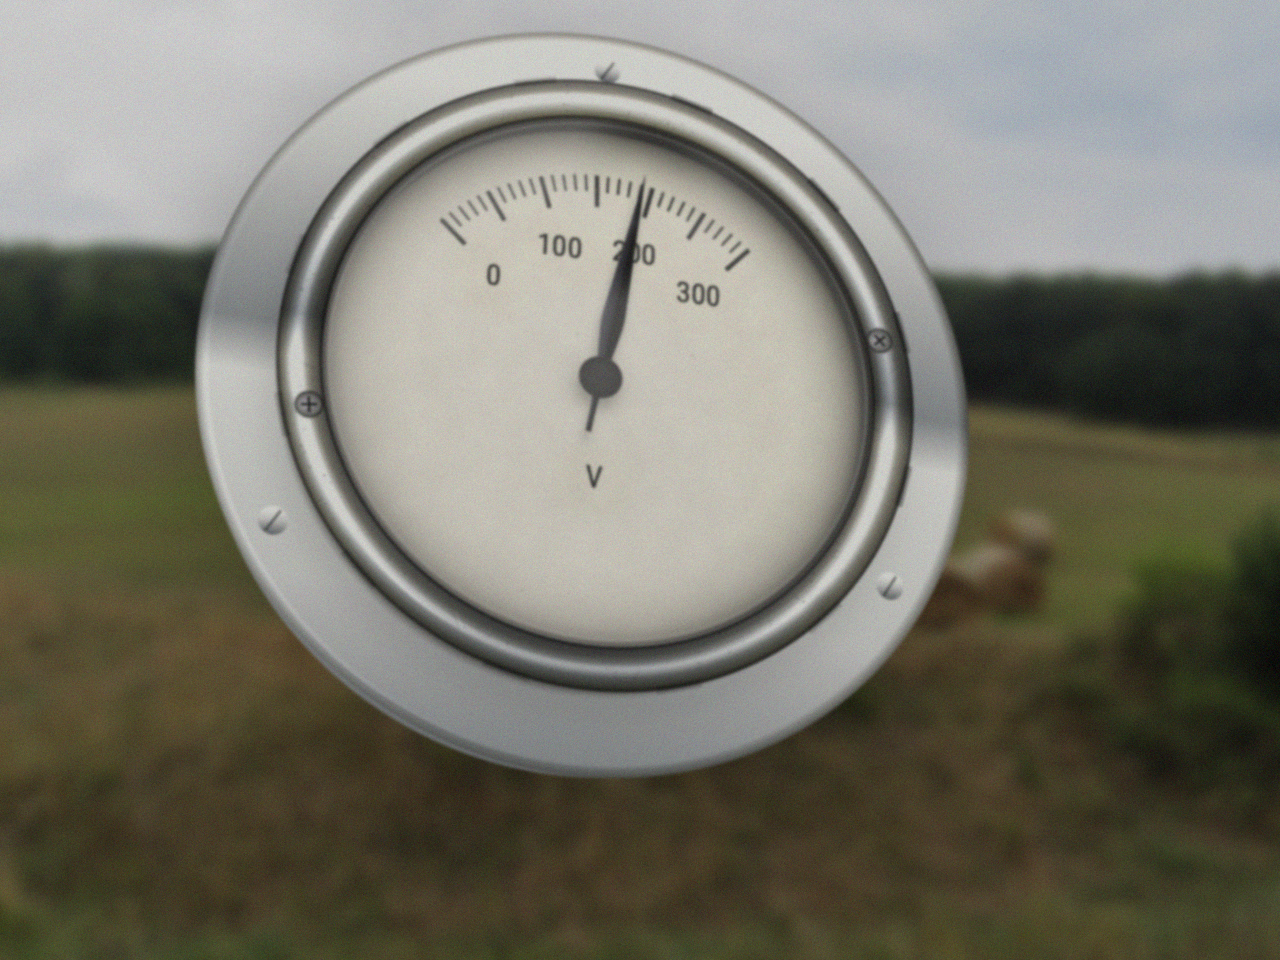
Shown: 190 V
